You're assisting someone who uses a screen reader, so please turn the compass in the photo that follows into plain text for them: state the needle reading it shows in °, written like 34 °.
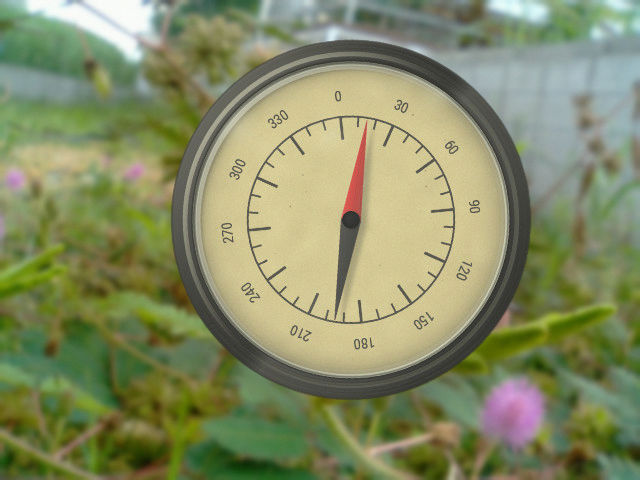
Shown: 15 °
